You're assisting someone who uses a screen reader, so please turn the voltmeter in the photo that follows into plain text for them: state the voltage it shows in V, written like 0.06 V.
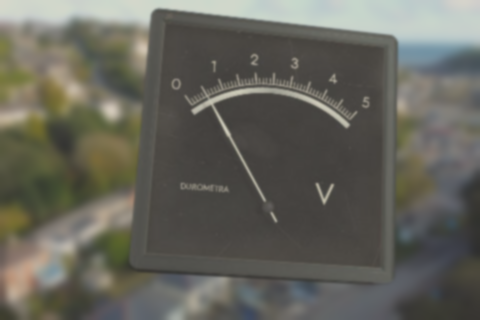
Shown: 0.5 V
